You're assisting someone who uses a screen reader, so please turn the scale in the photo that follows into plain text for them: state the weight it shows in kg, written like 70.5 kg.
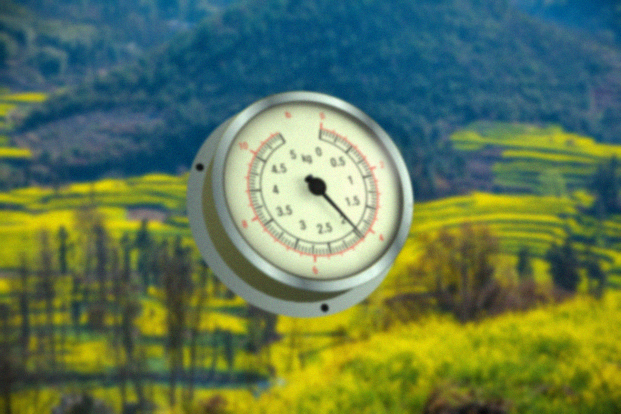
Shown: 2 kg
